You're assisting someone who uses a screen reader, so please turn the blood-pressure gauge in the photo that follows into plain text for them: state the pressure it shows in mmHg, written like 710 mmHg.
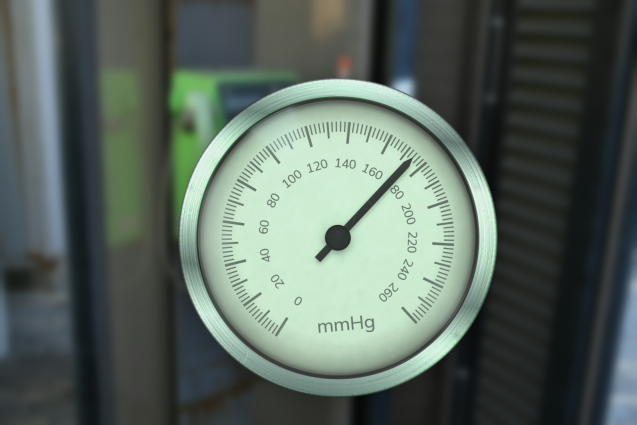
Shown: 174 mmHg
